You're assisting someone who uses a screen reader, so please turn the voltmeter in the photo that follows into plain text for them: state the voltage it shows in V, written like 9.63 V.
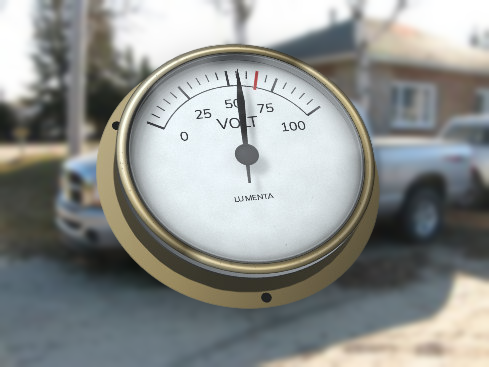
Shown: 55 V
